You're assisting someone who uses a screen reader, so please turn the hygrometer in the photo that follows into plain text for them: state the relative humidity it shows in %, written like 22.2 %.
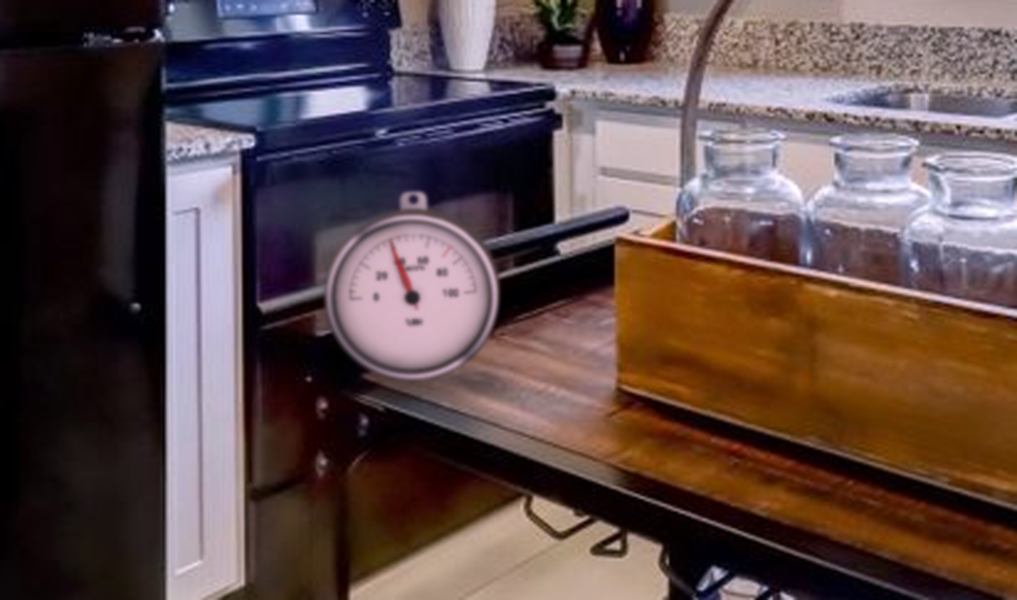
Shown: 40 %
